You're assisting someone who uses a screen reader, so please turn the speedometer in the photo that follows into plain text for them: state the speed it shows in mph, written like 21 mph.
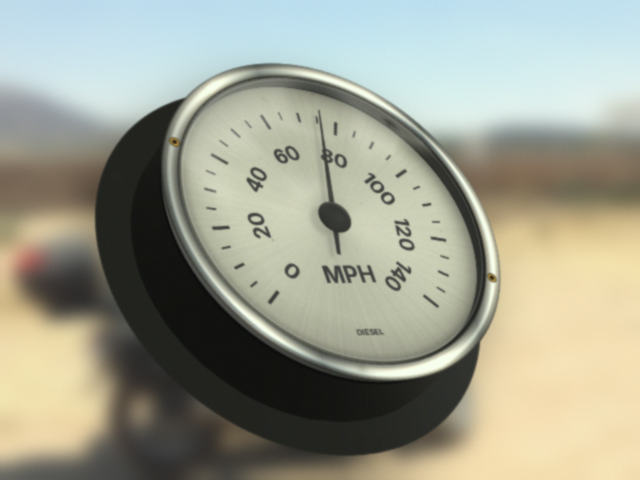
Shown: 75 mph
